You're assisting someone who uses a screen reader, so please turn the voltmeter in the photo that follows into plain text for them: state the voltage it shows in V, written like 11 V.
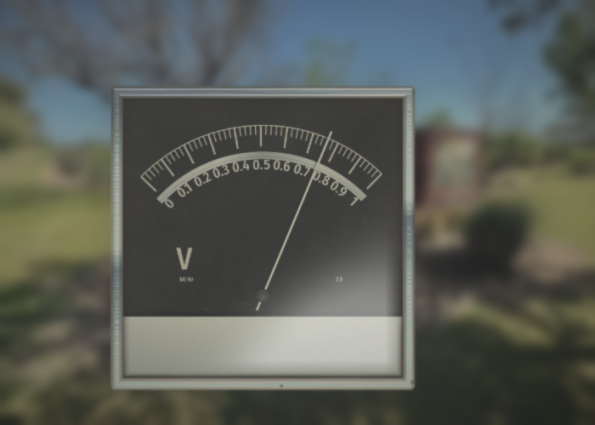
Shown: 0.76 V
